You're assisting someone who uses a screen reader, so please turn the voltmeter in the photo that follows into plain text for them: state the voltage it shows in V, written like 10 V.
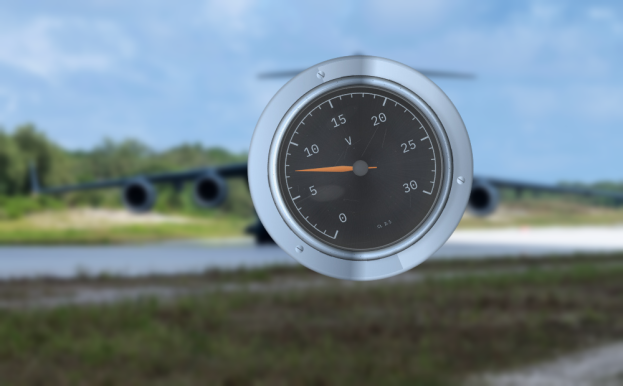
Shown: 7.5 V
